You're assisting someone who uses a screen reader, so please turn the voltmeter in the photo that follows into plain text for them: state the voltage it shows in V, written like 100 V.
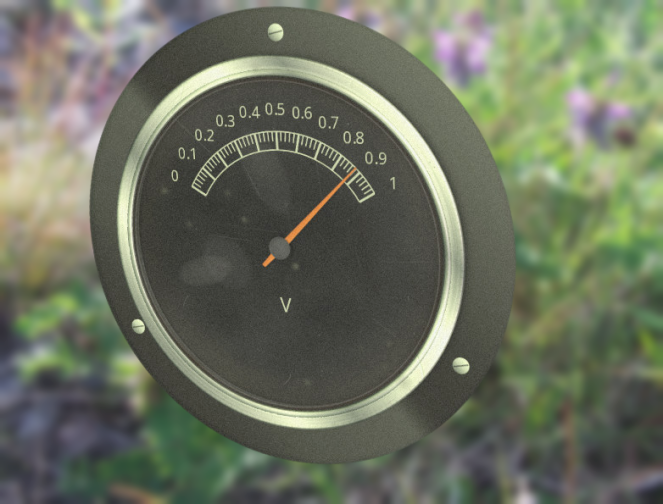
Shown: 0.88 V
